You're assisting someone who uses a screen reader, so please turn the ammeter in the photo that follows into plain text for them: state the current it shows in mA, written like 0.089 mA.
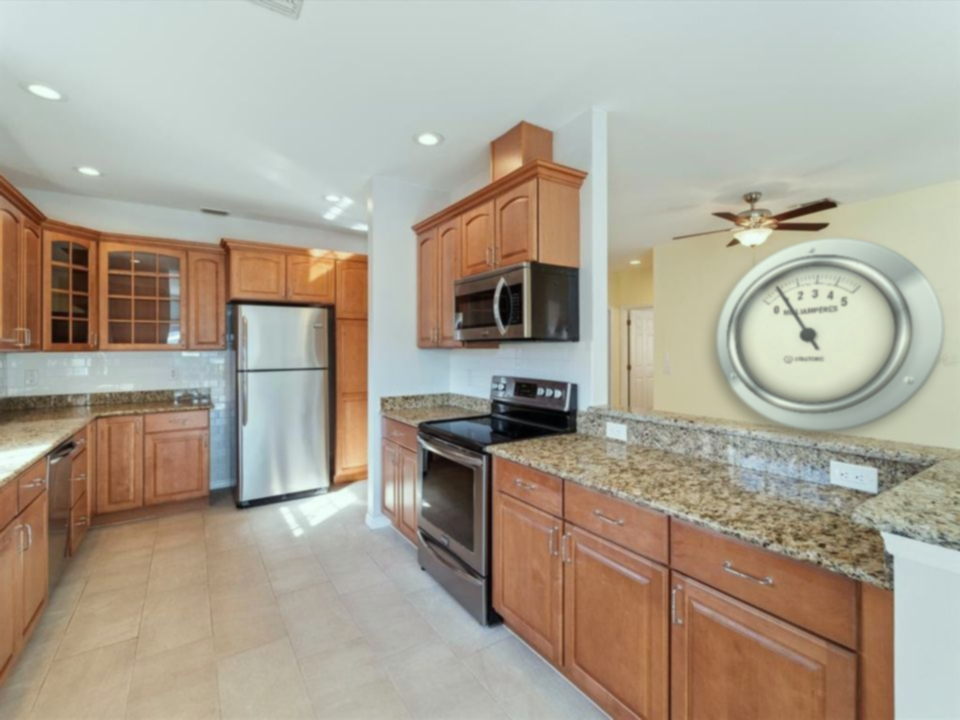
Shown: 1 mA
